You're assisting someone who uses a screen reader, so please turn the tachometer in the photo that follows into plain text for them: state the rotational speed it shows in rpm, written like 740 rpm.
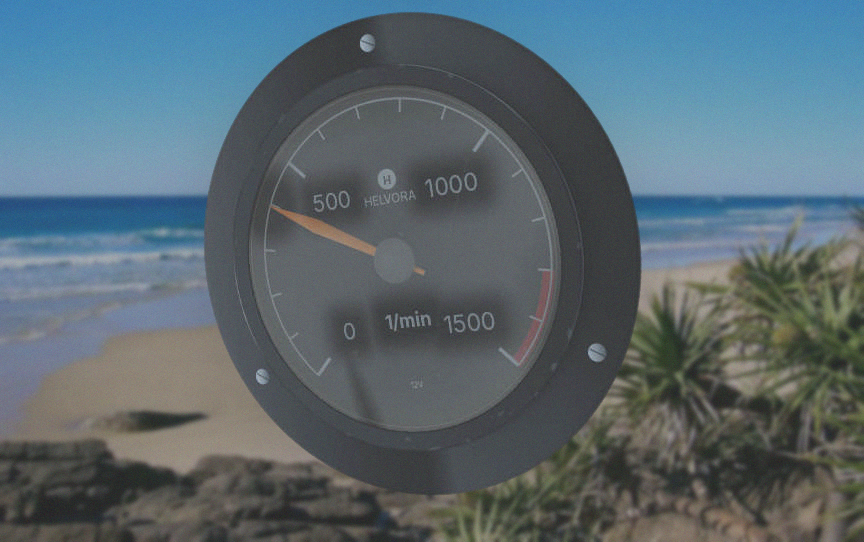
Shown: 400 rpm
